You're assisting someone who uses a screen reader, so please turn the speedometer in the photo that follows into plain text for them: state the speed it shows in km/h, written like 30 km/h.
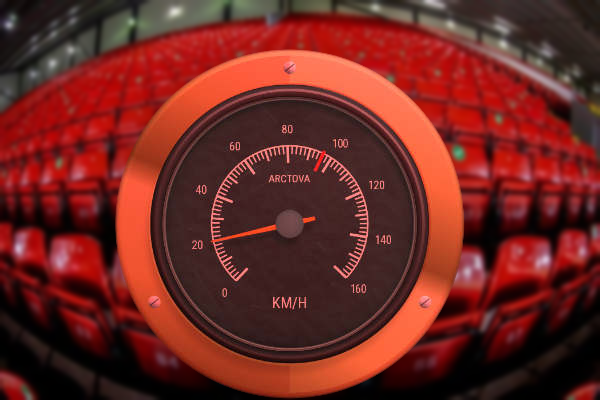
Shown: 20 km/h
